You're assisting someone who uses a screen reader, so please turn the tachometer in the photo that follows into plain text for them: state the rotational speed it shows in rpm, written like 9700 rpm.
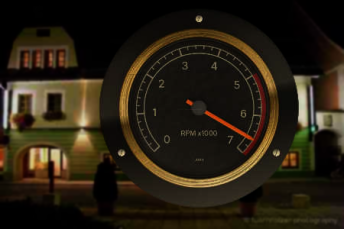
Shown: 6600 rpm
